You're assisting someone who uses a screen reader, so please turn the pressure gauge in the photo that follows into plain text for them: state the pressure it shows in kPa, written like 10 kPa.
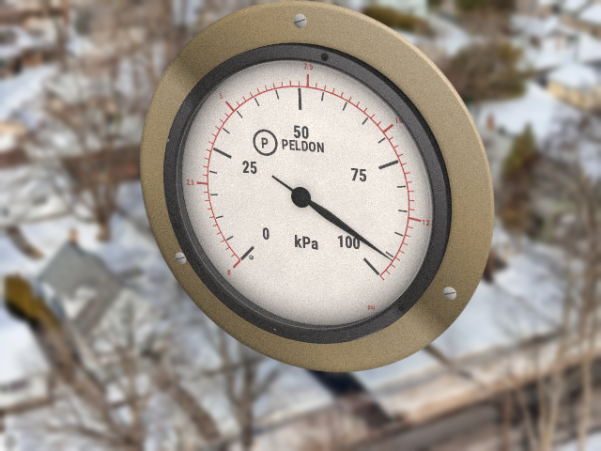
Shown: 95 kPa
